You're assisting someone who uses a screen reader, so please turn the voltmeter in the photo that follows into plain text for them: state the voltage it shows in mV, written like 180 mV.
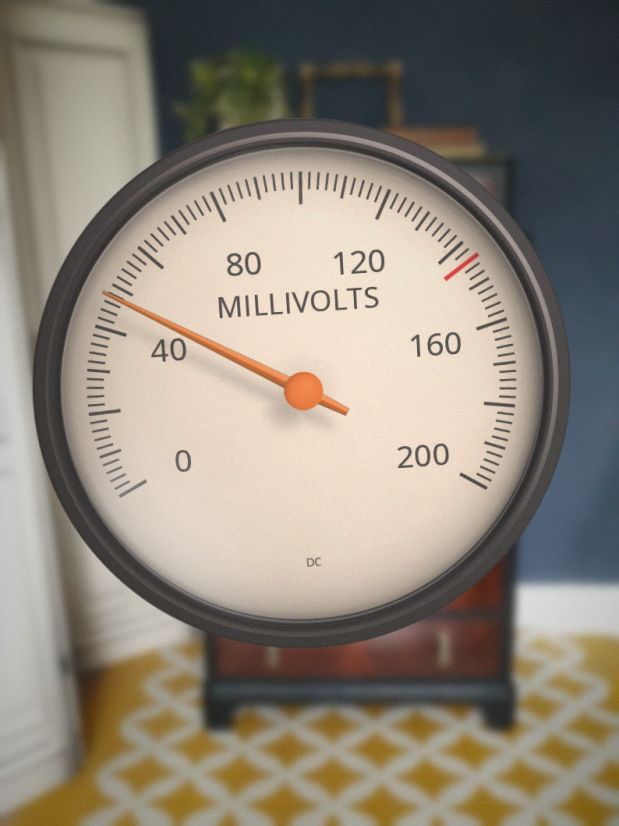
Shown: 48 mV
